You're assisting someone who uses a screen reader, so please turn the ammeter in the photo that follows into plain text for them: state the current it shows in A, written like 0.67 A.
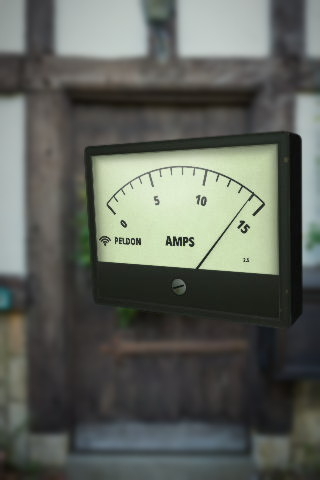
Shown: 14 A
